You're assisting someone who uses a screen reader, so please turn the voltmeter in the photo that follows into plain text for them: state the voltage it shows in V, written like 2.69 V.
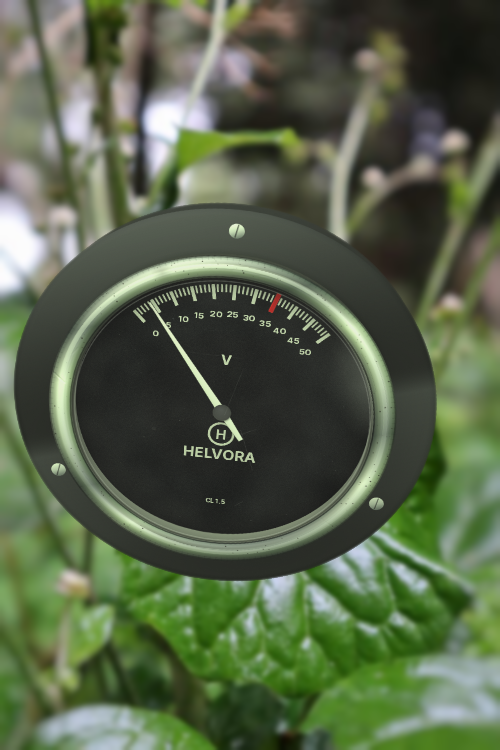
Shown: 5 V
